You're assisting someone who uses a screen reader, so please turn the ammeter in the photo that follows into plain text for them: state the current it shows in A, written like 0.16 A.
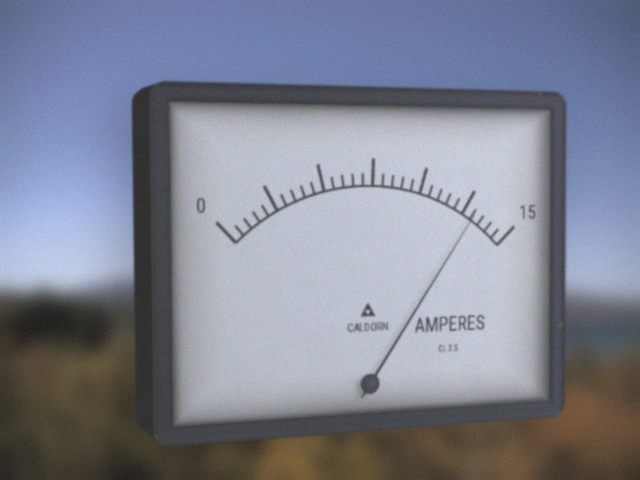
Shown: 13 A
